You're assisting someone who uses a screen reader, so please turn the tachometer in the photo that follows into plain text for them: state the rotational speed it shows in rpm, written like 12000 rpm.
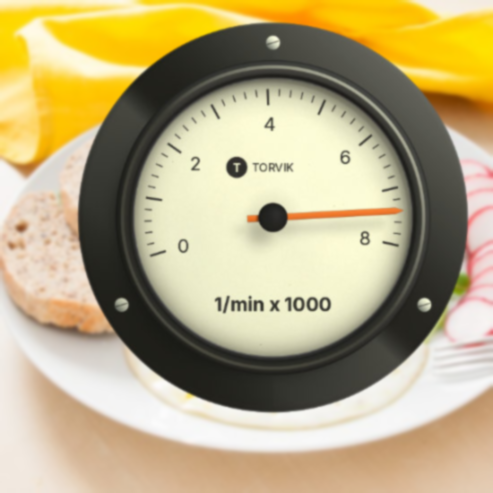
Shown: 7400 rpm
